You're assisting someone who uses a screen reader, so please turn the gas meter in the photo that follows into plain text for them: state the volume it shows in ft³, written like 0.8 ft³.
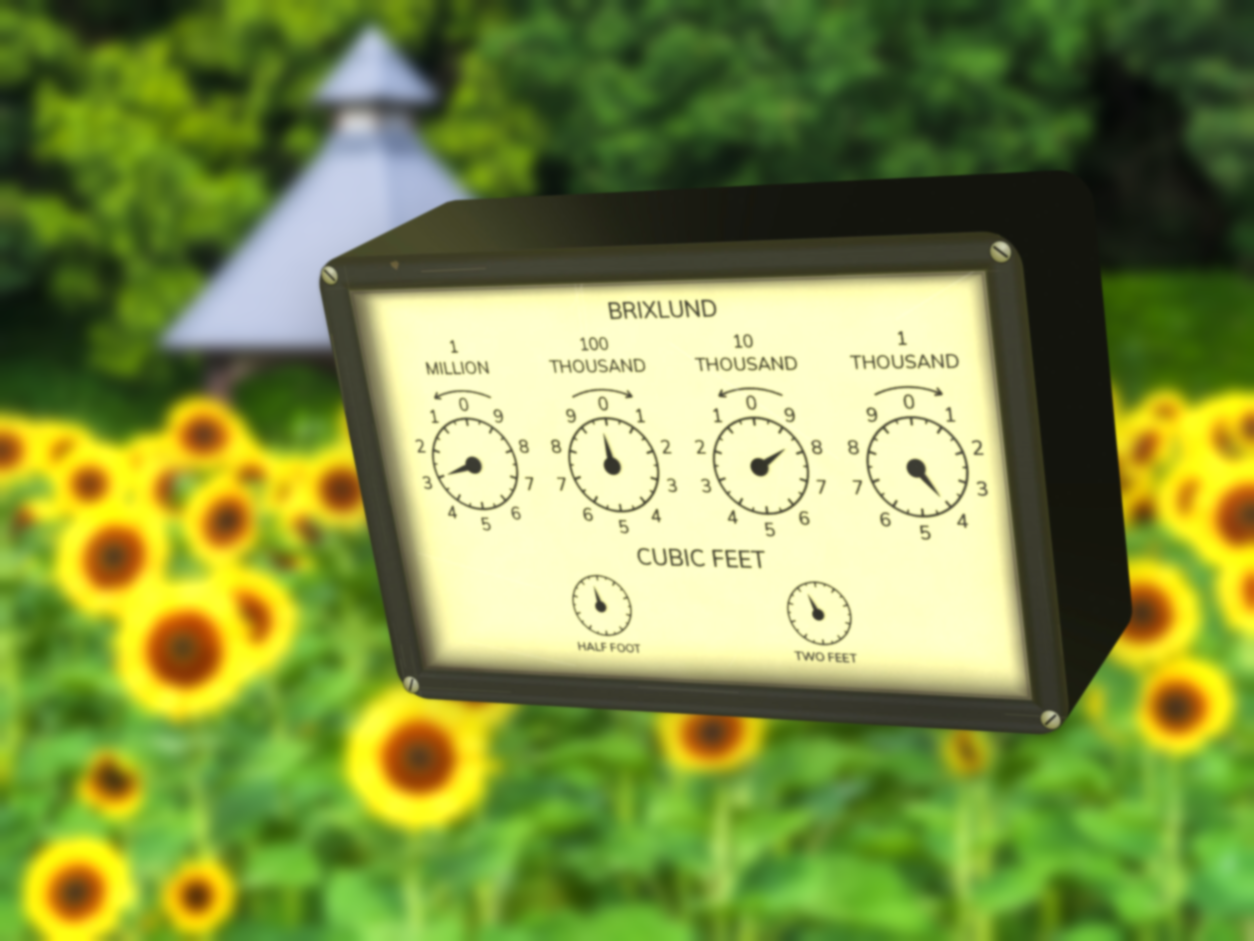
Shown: 298400 ft³
